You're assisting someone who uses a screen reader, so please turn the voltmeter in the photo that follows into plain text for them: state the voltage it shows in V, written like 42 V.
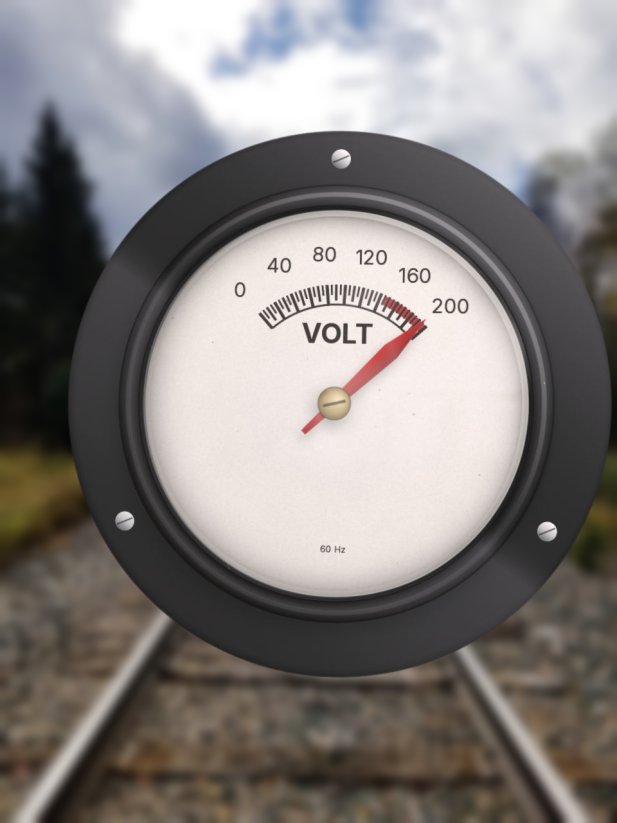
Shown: 195 V
